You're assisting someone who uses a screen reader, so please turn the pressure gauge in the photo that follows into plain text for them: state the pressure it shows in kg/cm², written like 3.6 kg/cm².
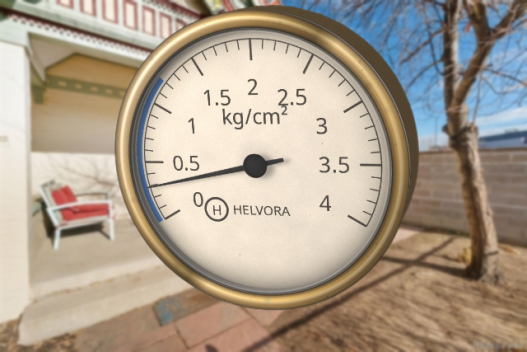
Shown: 0.3 kg/cm²
